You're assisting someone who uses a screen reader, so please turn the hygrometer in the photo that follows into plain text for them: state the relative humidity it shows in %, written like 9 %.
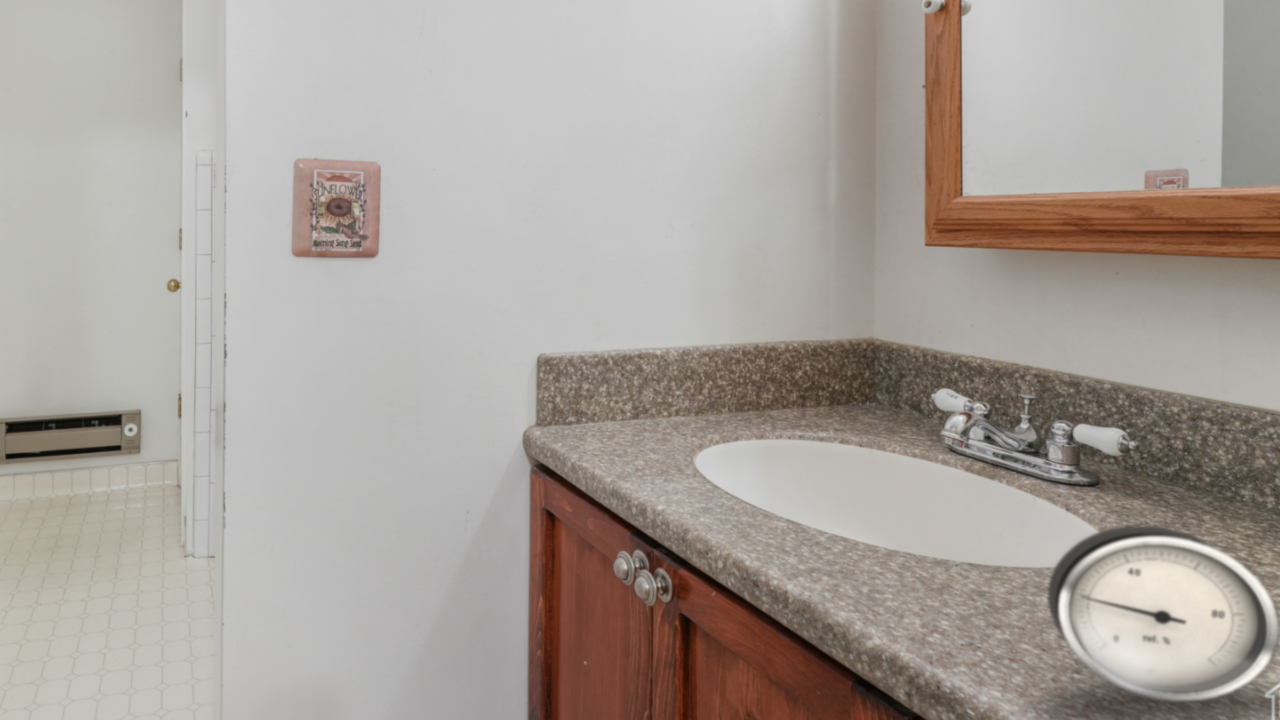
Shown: 20 %
